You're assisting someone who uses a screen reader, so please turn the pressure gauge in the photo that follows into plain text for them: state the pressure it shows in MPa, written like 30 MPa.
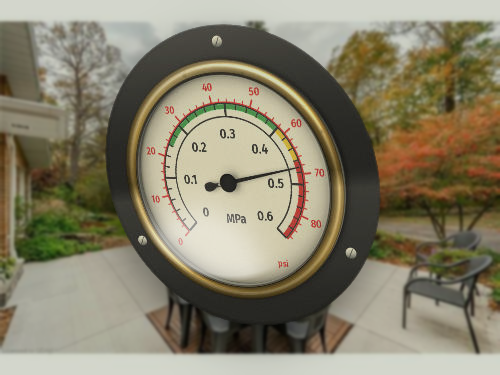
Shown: 0.47 MPa
